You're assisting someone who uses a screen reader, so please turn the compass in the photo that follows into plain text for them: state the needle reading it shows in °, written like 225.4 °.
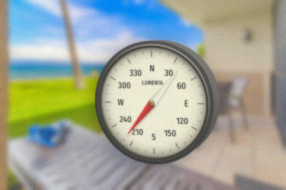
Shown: 220 °
